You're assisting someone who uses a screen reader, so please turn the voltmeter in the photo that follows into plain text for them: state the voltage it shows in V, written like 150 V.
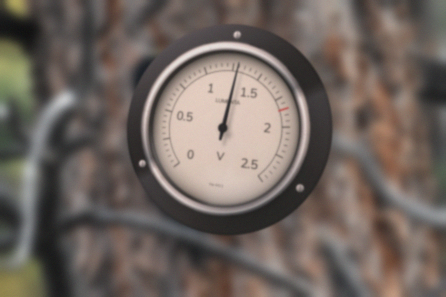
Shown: 1.3 V
